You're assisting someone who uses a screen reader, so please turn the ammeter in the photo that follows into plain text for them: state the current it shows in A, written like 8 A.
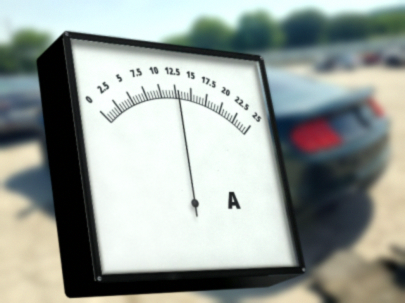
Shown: 12.5 A
